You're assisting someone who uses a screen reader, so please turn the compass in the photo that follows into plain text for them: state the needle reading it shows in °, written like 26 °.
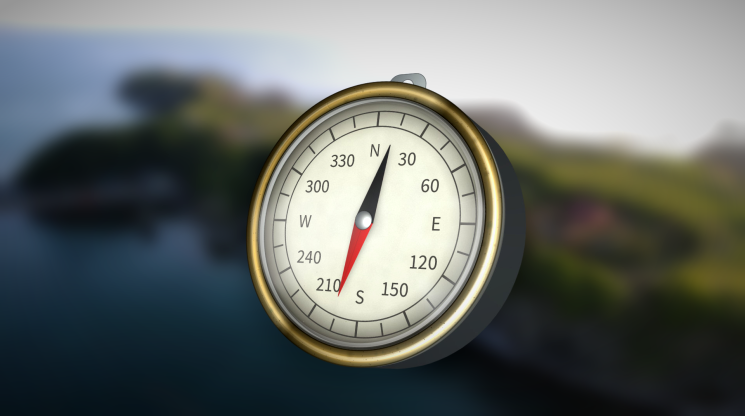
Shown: 195 °
